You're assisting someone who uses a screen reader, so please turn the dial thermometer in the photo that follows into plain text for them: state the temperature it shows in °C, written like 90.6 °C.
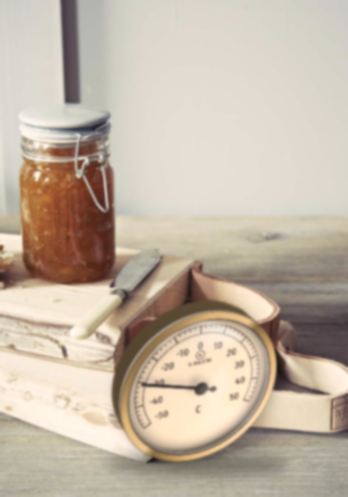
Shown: -30 °C
